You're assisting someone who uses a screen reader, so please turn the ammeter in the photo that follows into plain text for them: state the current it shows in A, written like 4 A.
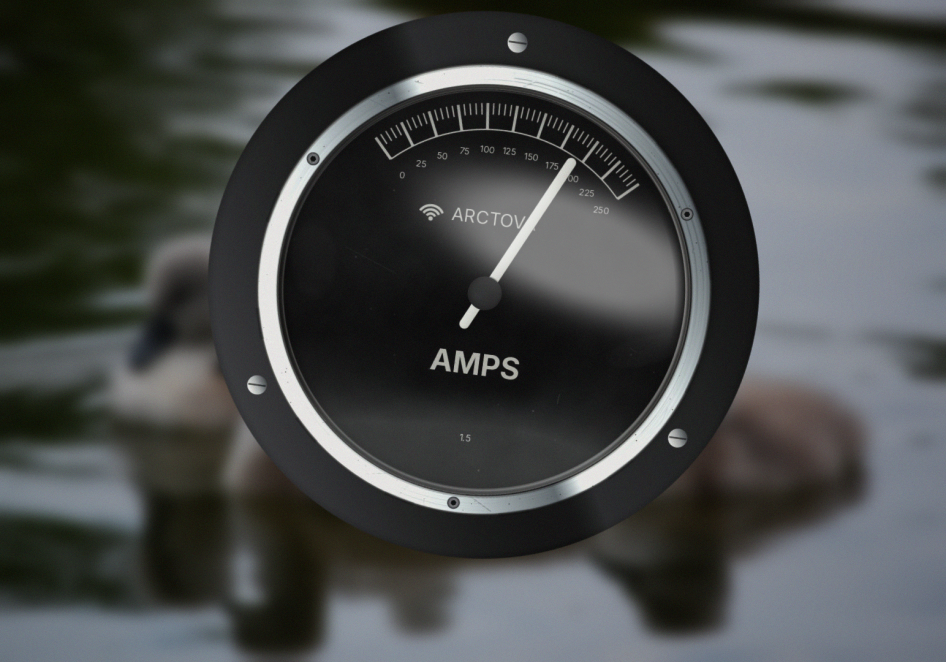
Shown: 190 A
